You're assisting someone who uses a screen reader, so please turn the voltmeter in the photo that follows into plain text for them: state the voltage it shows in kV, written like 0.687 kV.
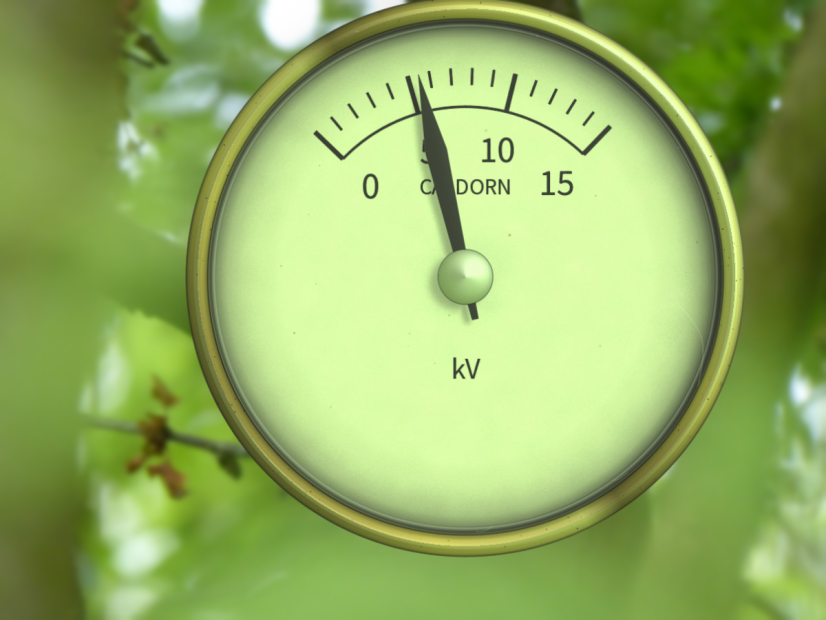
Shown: 5.5 kV
